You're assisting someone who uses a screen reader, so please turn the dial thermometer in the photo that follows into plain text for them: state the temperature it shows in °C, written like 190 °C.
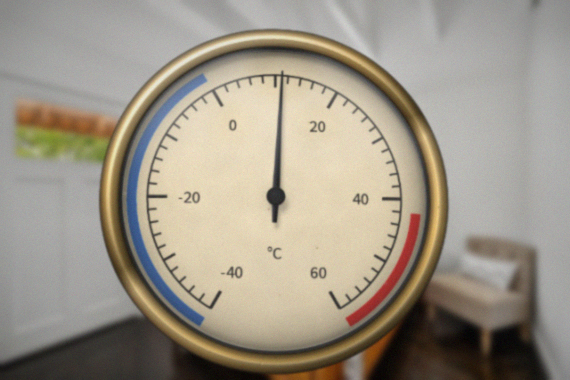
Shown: 11 °C
